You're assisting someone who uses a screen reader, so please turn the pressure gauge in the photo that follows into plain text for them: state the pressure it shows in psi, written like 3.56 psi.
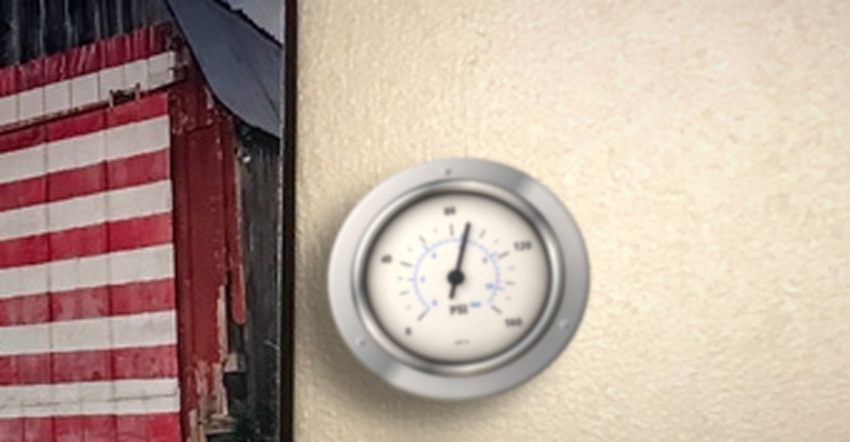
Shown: 90 psi
